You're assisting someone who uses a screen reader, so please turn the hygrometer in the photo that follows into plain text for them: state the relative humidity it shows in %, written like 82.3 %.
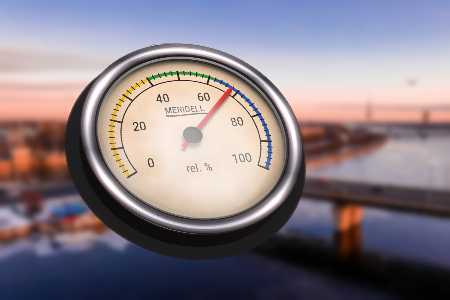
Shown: 68 %
